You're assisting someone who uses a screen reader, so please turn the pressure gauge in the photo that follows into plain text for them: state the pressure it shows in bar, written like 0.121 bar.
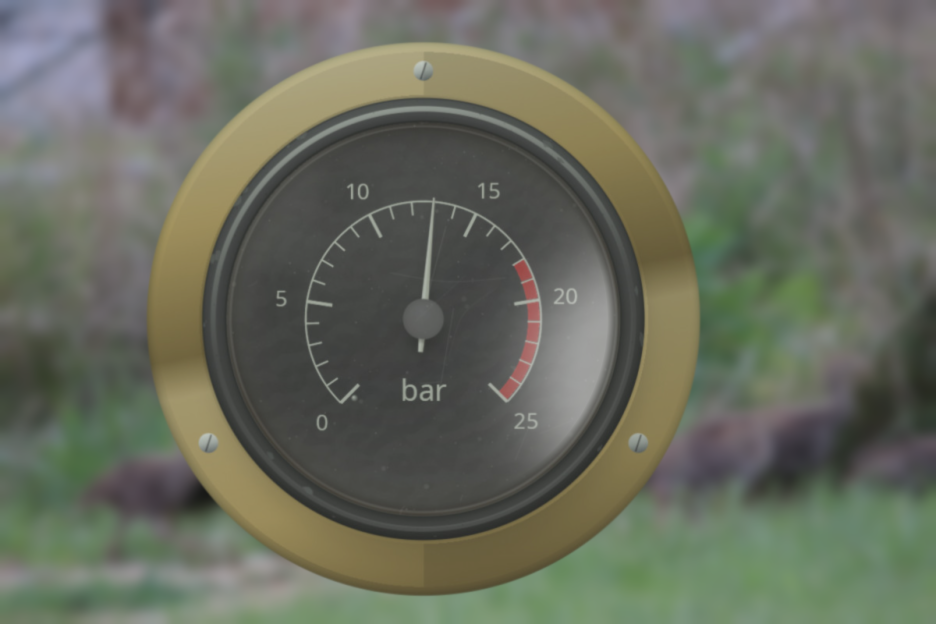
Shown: 13 bar
